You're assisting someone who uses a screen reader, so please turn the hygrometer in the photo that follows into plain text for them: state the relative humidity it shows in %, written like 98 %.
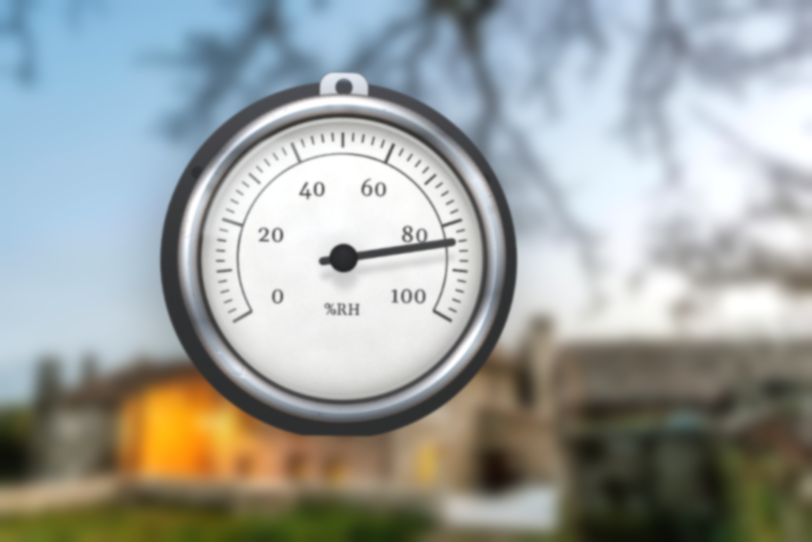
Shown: 84 %
